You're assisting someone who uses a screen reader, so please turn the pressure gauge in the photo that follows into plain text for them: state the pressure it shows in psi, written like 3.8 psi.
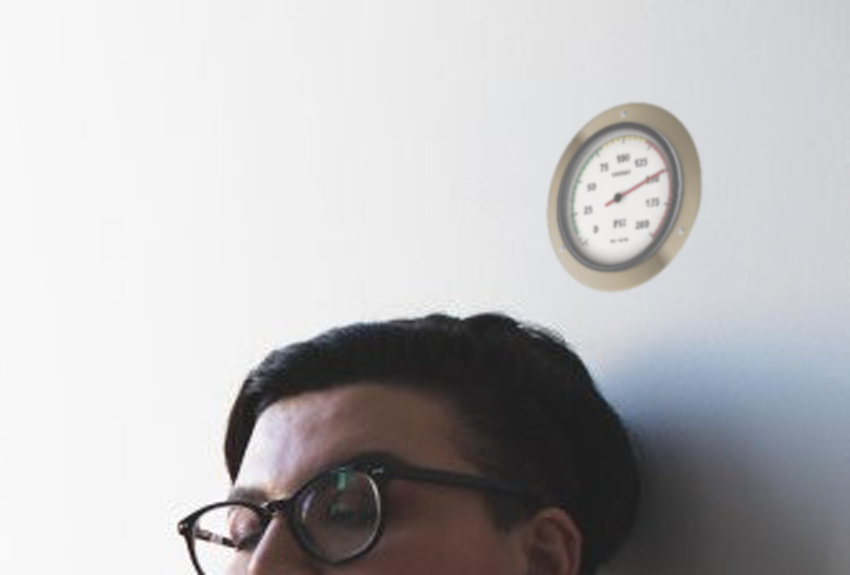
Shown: 150 psi
